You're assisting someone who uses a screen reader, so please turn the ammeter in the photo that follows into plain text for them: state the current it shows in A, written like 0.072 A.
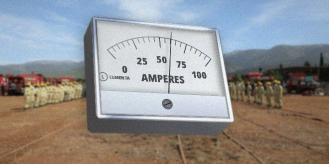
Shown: 60 A
